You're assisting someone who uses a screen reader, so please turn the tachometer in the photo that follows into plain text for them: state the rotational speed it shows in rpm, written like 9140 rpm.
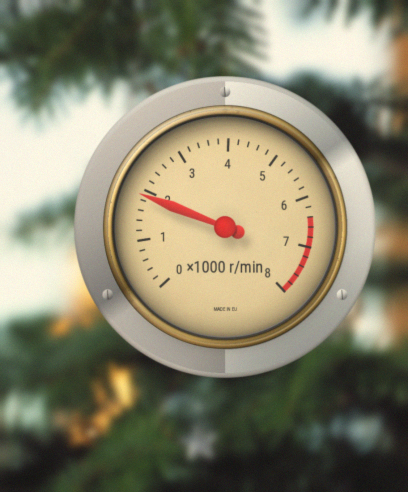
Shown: 1900 rpm
